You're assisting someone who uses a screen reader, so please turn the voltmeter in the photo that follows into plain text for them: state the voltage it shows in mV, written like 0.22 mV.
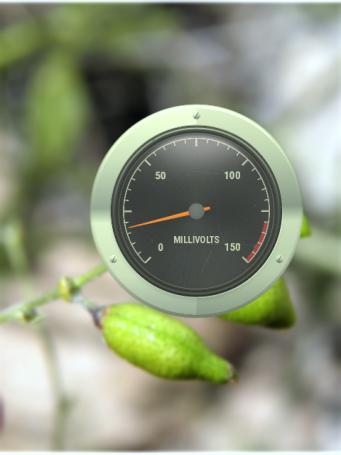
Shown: 17.5 mV
